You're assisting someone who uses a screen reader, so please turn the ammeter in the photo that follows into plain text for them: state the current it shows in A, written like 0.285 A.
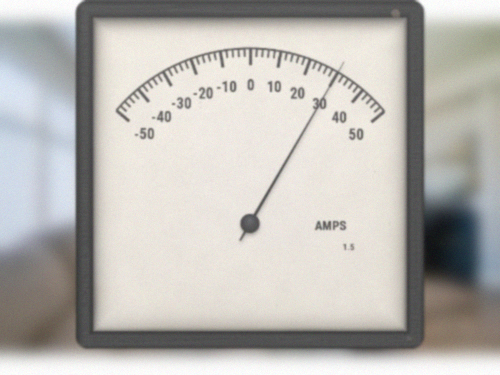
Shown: 30 A
